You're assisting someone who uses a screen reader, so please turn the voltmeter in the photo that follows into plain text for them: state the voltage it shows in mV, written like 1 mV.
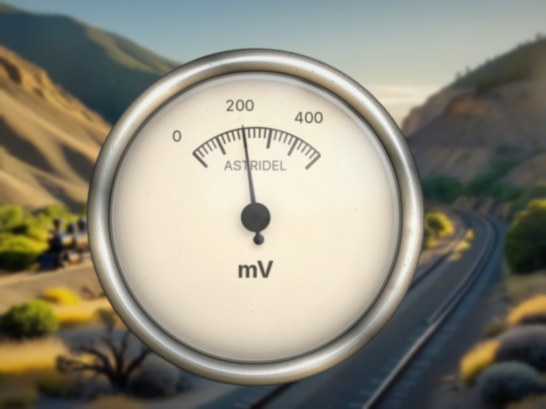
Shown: 200 mV
